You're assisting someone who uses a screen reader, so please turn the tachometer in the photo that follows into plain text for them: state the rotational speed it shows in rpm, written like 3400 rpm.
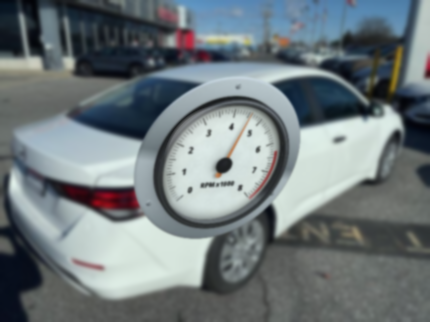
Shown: 4500 rpm
